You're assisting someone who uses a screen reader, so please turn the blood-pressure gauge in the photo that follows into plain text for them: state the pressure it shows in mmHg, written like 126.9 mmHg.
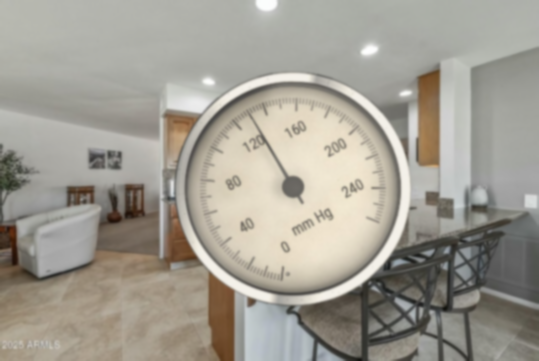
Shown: 130 mmHg
